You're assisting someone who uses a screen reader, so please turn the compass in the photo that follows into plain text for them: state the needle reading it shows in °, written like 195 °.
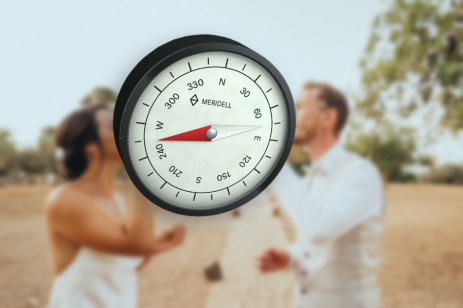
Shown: 255 °
